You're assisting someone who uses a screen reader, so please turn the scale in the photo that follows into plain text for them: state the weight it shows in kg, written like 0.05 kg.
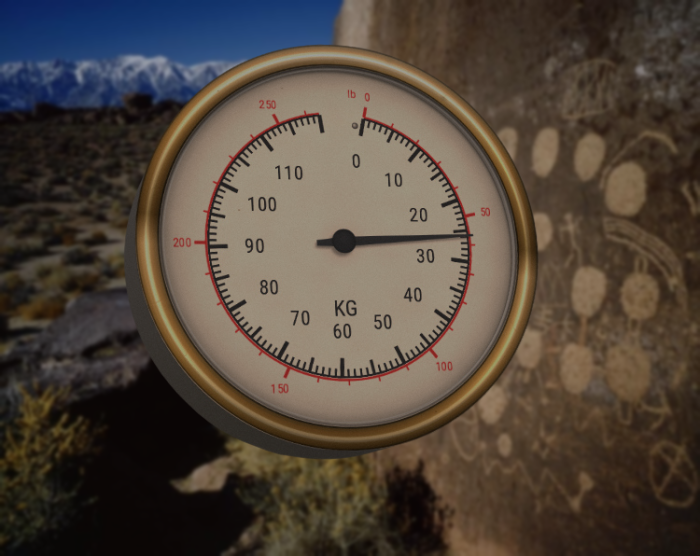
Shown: 26 kg
